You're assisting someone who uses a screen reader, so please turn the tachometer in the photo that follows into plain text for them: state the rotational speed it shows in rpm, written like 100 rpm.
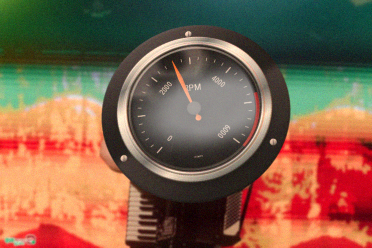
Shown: 2600 rpm
